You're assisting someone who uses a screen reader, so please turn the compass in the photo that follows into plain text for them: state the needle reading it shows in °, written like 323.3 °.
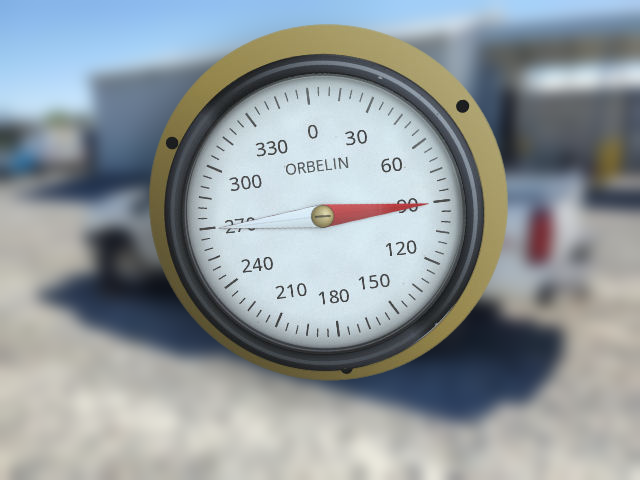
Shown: 90 °
